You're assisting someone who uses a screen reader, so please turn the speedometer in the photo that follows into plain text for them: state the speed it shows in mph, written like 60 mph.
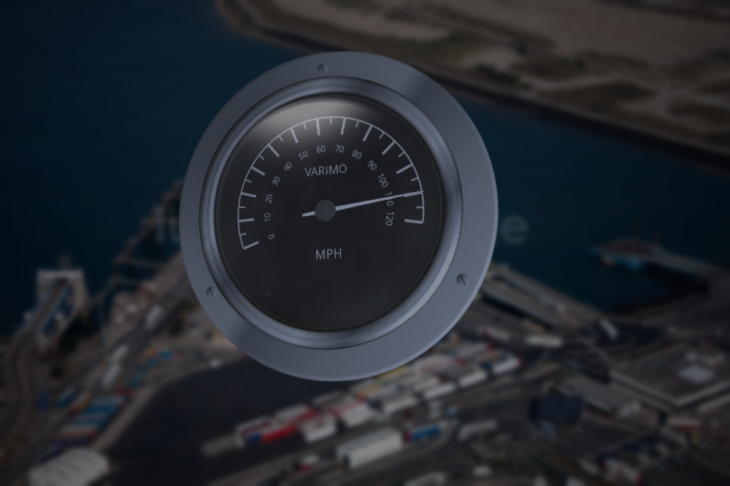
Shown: 110 mph
